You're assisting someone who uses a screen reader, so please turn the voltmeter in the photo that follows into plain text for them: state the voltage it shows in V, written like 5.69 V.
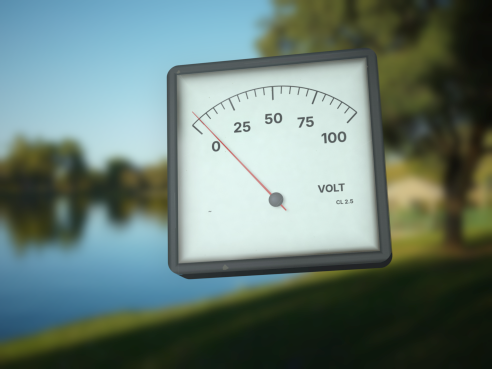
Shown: 5 V
